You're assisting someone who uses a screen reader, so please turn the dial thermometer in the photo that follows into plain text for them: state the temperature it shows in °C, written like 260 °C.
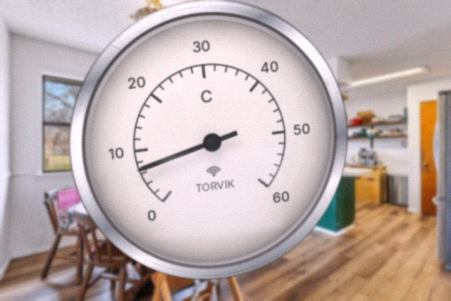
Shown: 7 °C
